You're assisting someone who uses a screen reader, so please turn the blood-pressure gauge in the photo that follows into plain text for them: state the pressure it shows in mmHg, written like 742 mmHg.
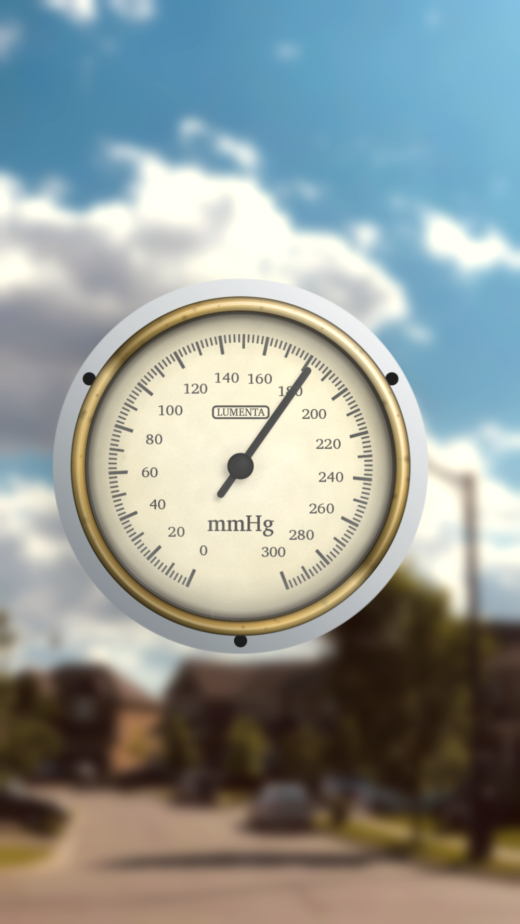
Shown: 182 mmHg
